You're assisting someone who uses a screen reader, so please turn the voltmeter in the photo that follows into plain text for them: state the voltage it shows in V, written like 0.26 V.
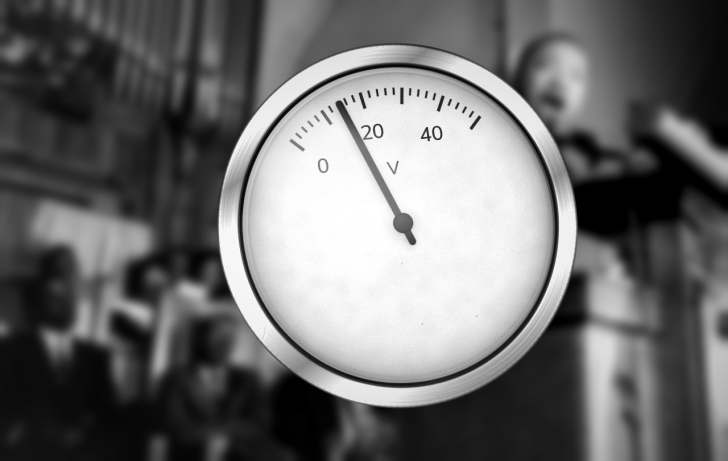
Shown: 14 V
